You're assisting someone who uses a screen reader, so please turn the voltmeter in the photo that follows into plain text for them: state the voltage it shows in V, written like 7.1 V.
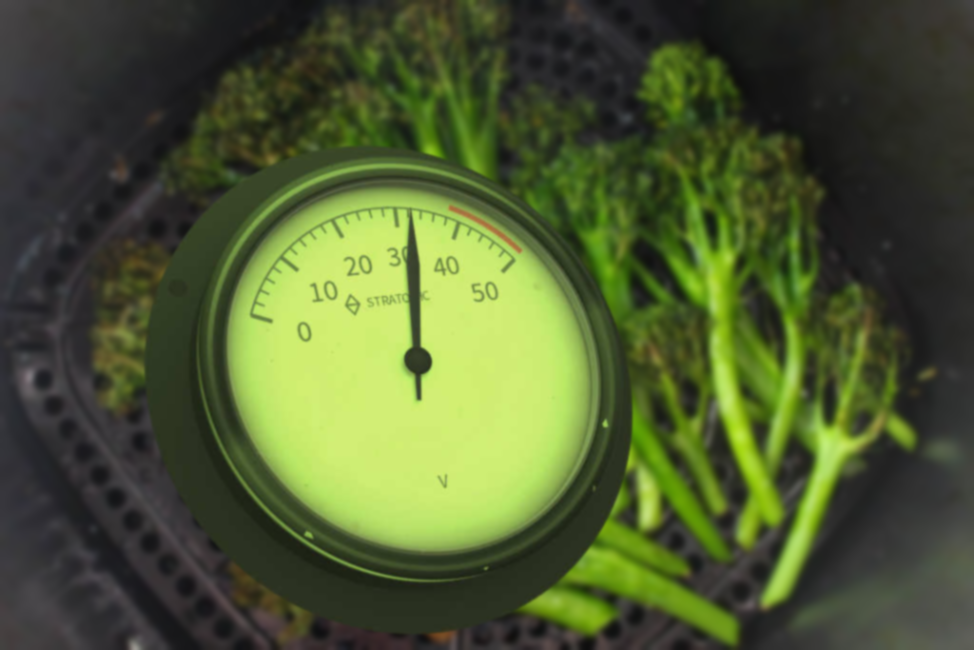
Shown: 32 V
